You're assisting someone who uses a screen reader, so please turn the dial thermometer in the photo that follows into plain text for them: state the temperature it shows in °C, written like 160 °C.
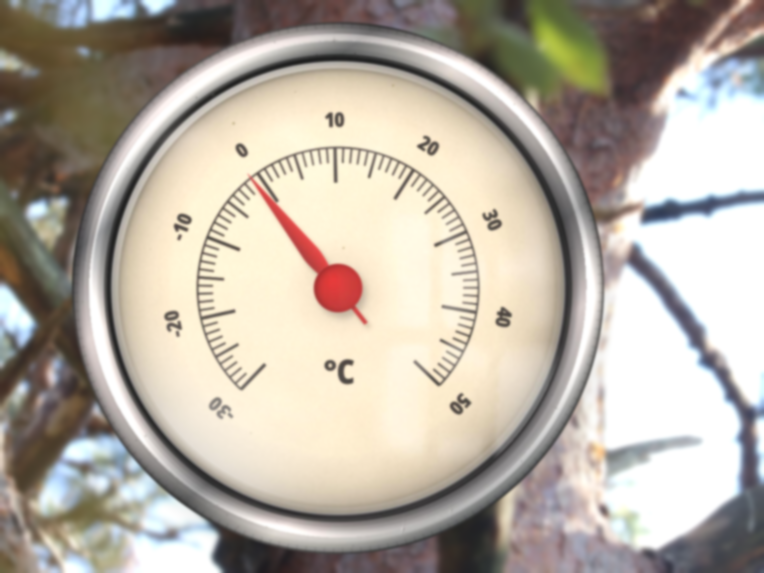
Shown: -1 °C
